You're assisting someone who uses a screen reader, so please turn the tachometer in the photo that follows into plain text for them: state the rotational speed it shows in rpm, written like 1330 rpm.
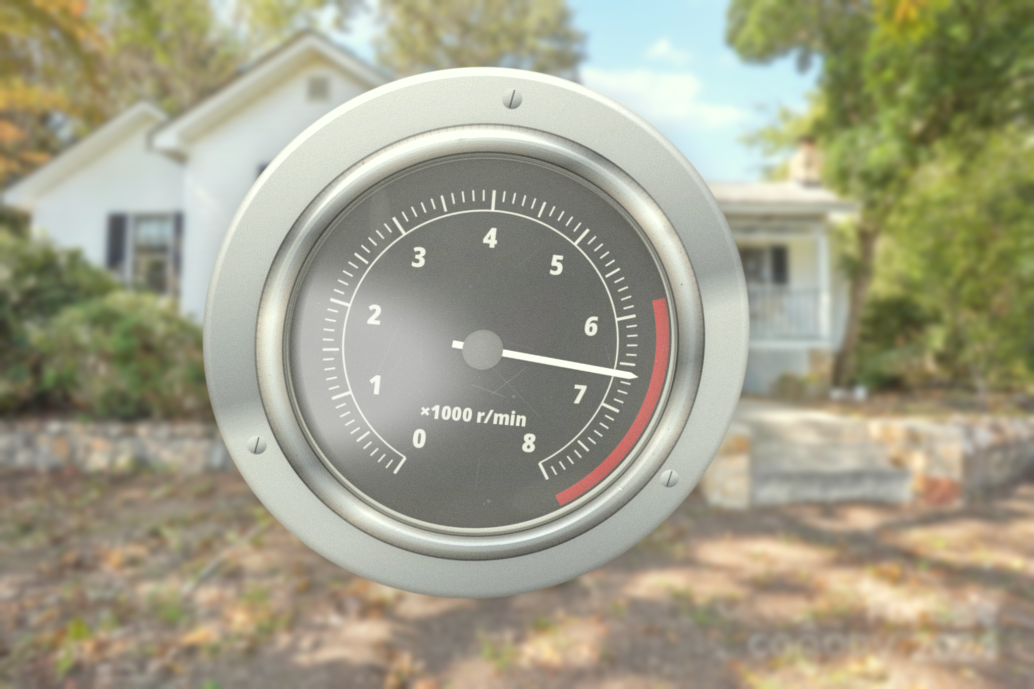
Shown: 6600 rpm
